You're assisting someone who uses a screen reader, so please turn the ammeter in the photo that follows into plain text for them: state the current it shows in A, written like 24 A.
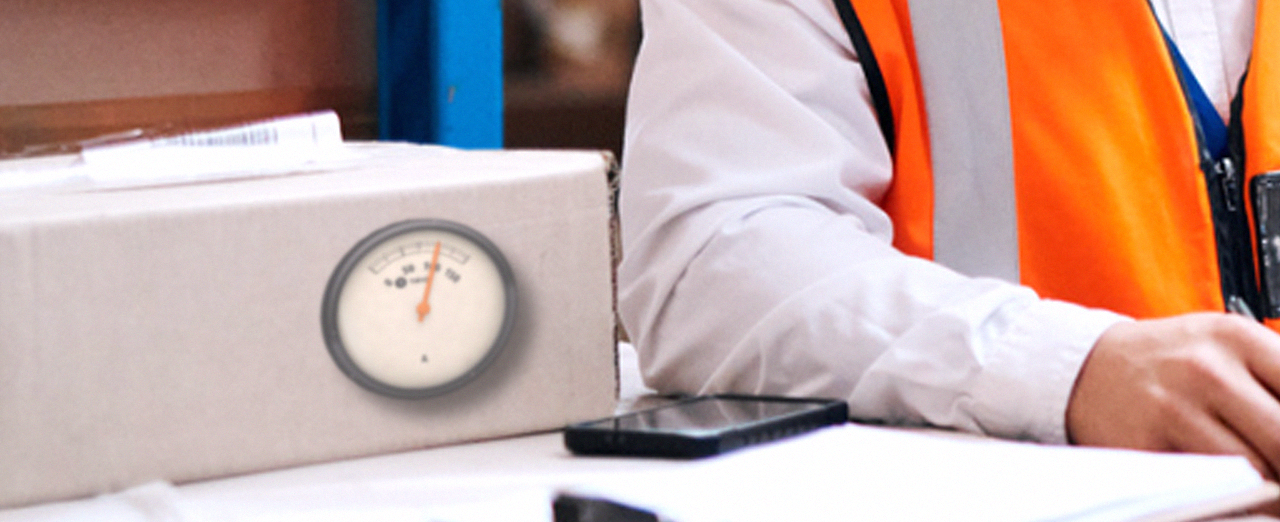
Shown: 100 A
